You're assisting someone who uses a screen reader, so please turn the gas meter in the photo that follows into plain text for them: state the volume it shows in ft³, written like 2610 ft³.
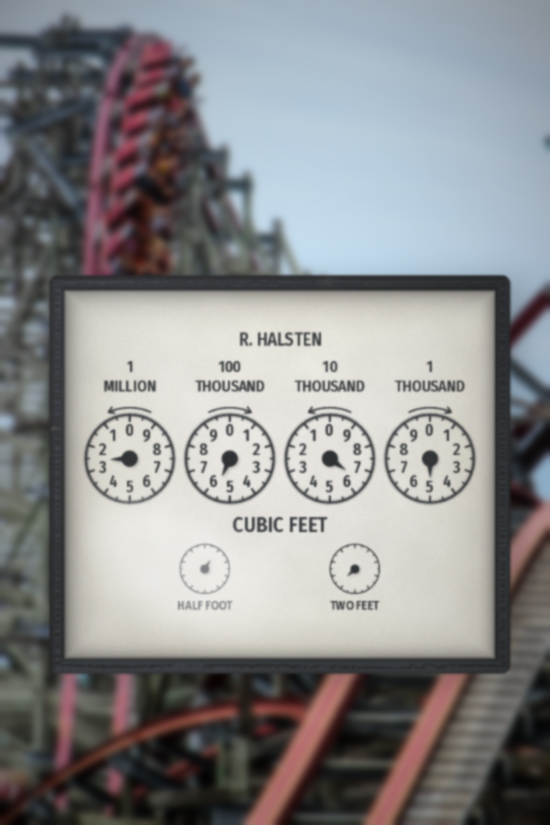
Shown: 256500 ft³
